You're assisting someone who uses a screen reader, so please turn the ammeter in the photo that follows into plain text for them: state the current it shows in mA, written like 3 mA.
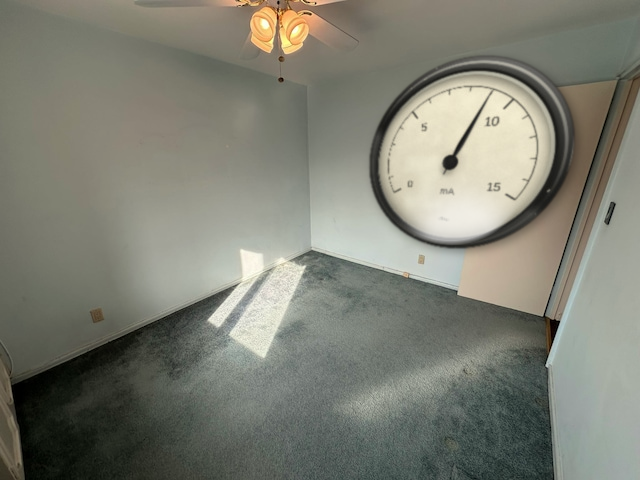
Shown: 9 mA
